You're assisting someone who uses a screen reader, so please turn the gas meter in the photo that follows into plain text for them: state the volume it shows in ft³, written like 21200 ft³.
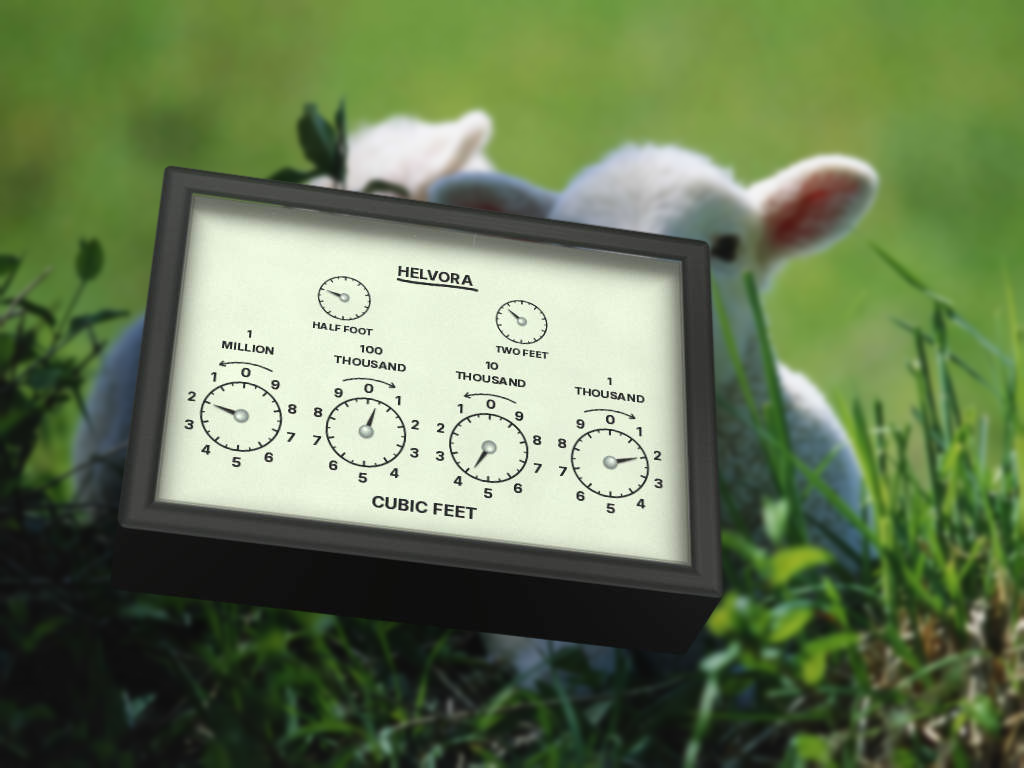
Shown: 204200 ft³
